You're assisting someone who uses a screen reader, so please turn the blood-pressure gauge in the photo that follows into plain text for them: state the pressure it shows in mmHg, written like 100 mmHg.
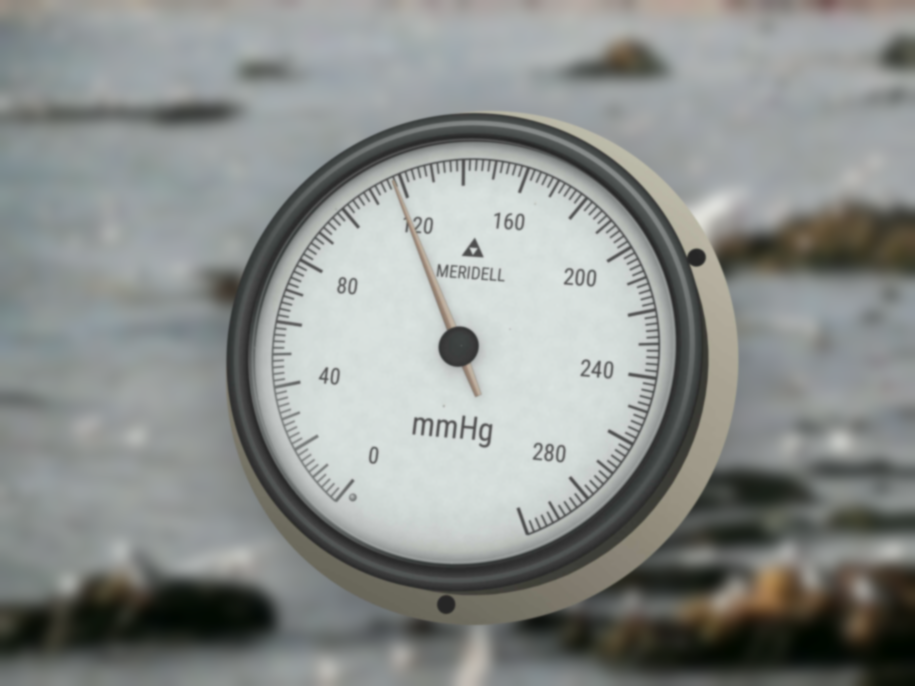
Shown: 118 mmHg
